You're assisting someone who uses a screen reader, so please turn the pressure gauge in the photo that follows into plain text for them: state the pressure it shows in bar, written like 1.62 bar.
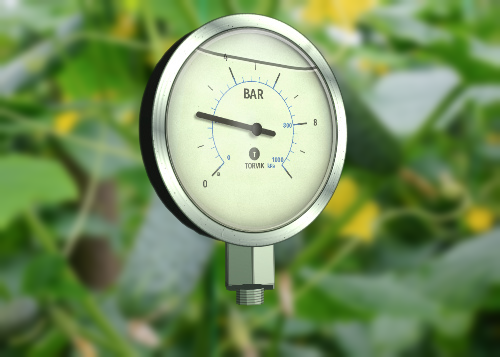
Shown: 2 bar
